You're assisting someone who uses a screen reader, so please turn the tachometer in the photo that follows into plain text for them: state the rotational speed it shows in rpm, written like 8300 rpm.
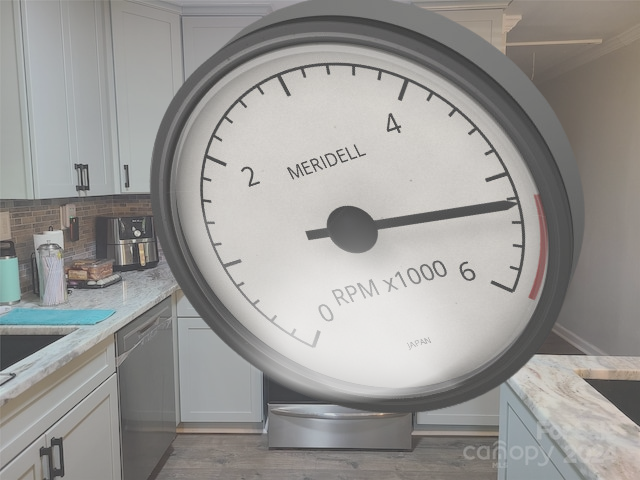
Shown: 5200 rpm
